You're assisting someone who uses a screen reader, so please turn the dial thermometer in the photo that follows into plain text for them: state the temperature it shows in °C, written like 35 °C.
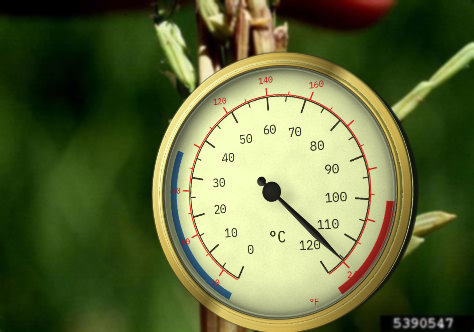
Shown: 115 °C
